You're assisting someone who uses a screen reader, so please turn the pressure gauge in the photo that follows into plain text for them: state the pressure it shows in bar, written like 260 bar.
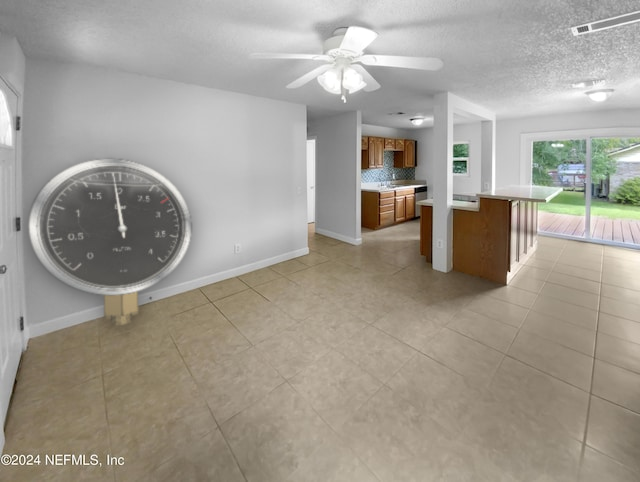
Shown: 1.9 bar
